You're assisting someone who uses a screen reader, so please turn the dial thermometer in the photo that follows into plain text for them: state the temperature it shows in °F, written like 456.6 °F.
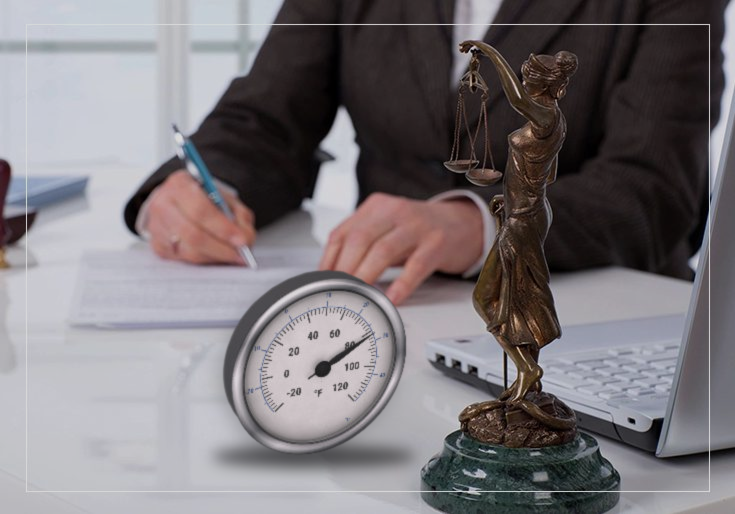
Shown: 80 °F
